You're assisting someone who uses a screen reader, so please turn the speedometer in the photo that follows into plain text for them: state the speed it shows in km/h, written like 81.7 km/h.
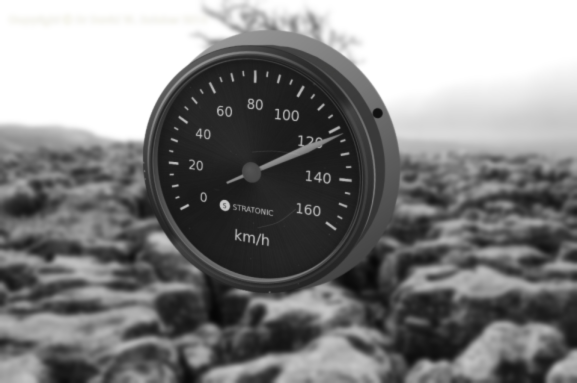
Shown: 122.5 km/h
